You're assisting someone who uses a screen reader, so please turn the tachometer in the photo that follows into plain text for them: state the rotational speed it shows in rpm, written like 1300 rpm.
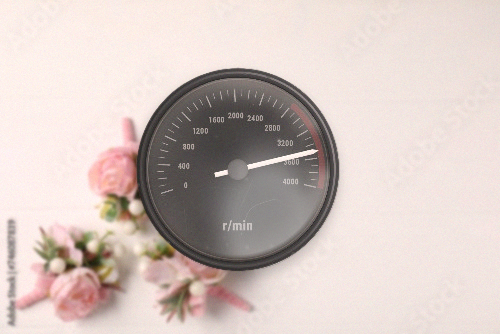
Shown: 3500 rpm
